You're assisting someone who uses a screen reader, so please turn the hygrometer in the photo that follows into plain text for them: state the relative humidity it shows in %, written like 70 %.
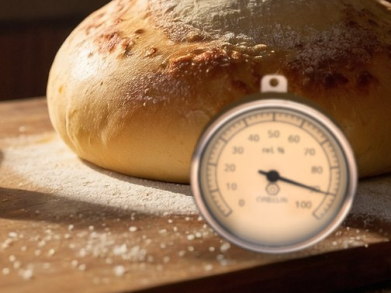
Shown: 90 %
